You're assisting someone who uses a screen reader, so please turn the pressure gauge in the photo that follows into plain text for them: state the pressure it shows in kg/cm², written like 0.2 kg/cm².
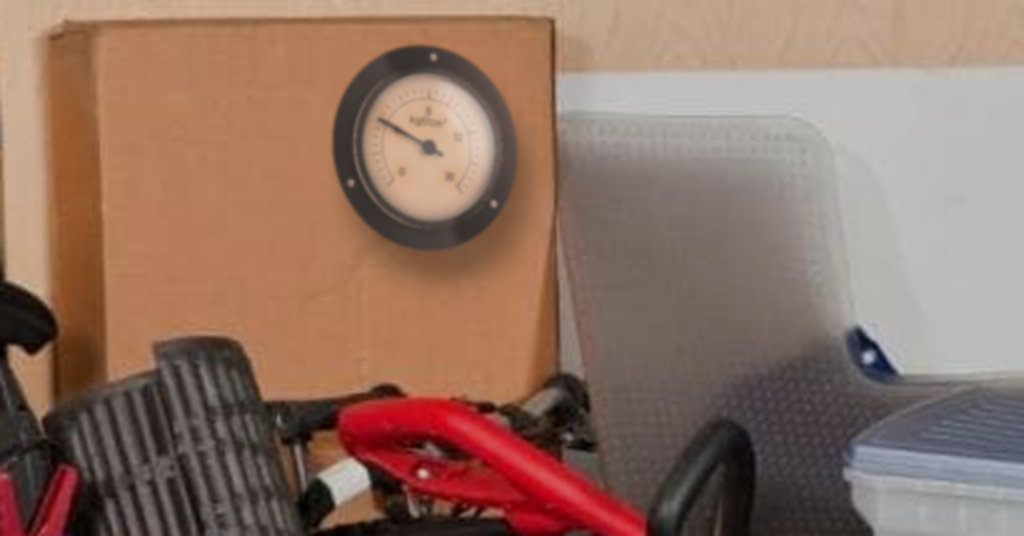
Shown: 4 kg/cm²
